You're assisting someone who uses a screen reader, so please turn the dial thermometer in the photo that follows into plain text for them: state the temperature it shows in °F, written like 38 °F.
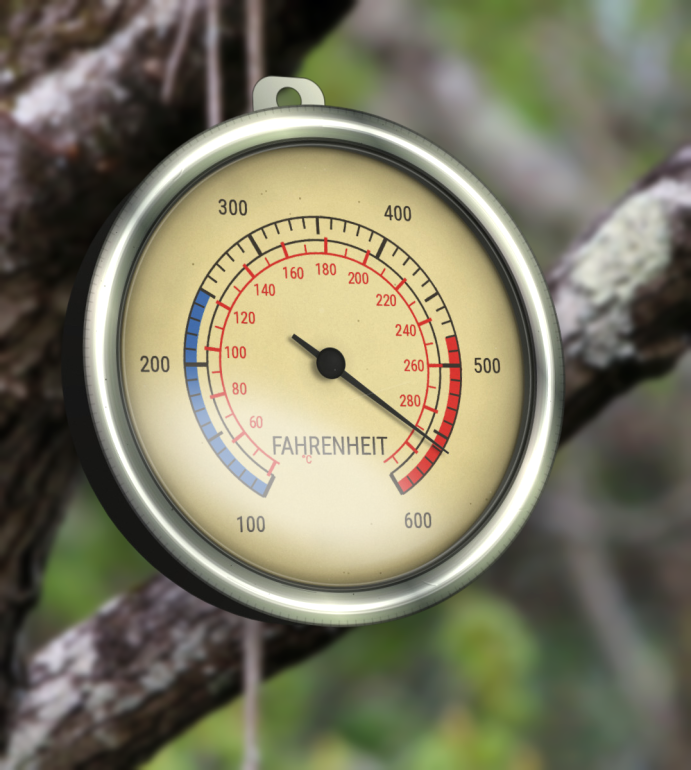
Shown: 560 °F
